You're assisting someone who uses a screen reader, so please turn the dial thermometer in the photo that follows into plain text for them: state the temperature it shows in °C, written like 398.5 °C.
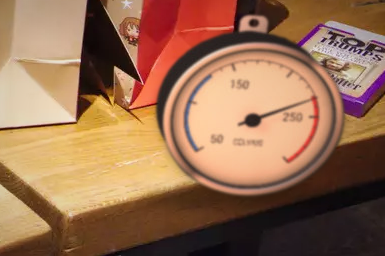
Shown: 230 °C
